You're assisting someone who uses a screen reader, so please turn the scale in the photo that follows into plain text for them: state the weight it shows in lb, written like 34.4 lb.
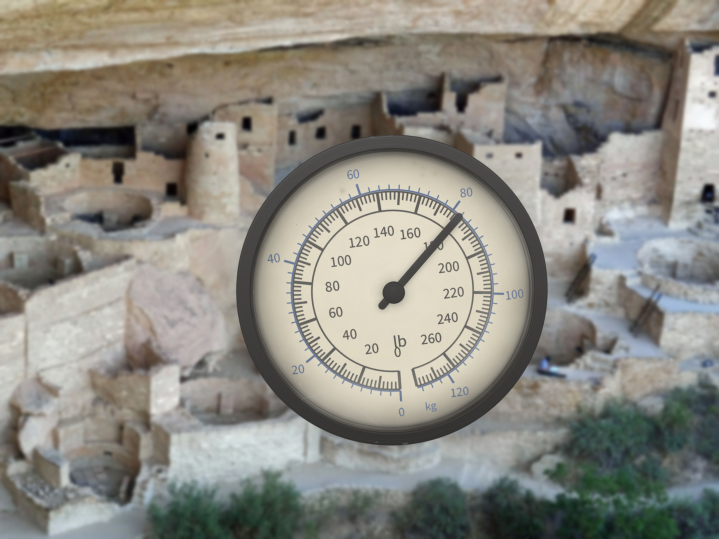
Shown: 180 lb
